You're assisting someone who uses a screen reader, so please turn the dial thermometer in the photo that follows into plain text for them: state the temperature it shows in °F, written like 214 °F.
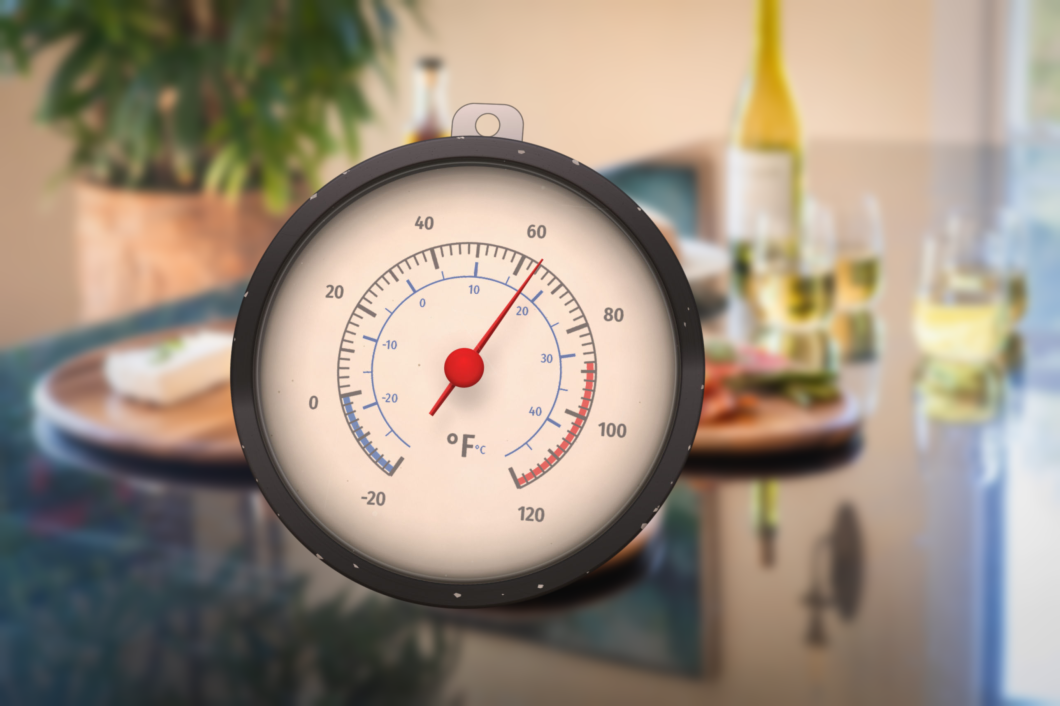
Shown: 64 °F
